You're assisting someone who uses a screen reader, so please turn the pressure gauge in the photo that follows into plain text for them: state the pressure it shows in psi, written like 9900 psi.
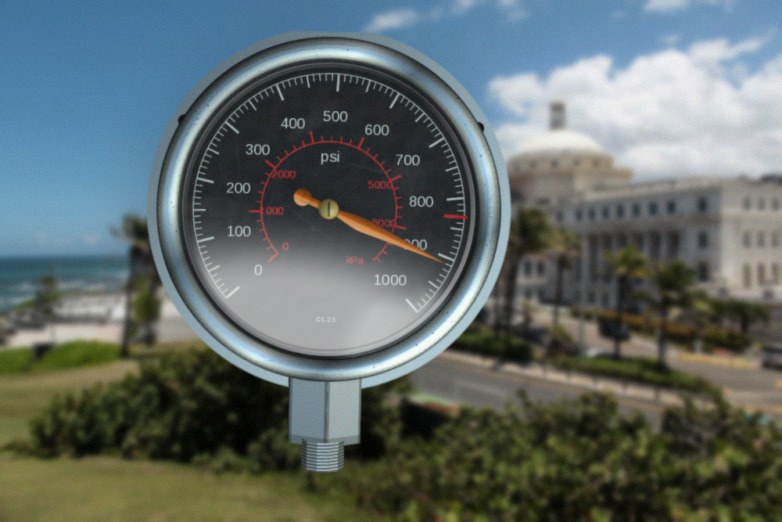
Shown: 910 psi
